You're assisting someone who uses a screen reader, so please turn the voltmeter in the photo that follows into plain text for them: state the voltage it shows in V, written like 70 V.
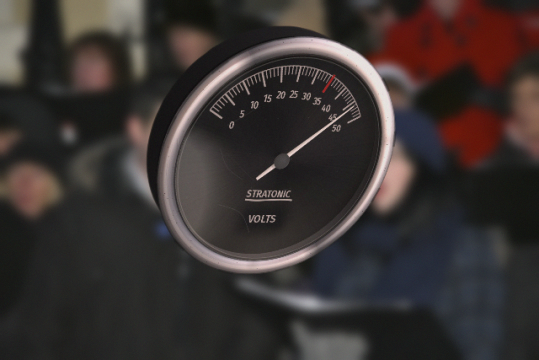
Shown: 45 V
